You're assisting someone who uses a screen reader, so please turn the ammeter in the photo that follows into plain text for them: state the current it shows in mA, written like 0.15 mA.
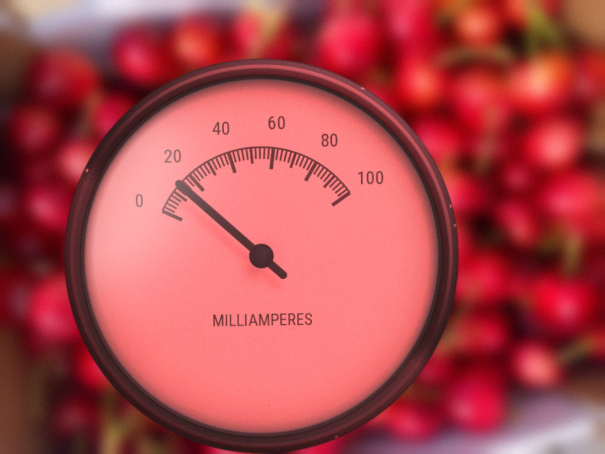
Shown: 14 mA
